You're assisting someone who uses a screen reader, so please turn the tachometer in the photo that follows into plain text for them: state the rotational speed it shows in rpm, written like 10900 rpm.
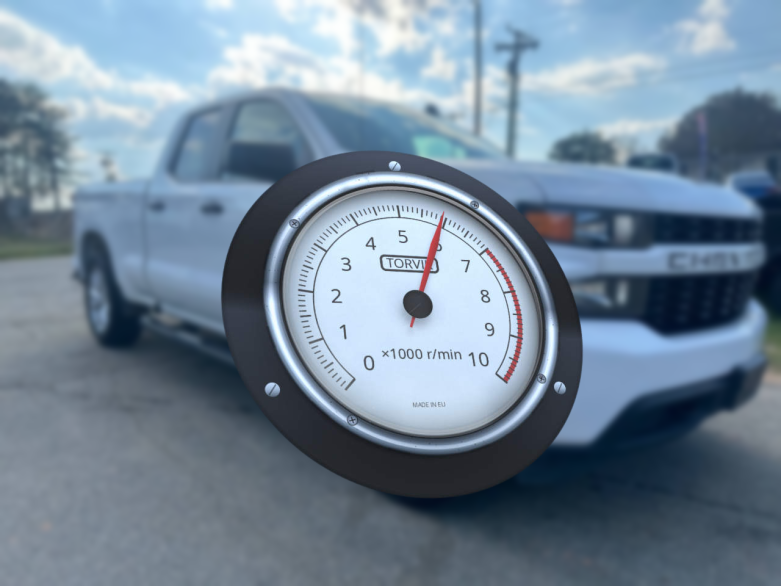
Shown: 5900 rpm
